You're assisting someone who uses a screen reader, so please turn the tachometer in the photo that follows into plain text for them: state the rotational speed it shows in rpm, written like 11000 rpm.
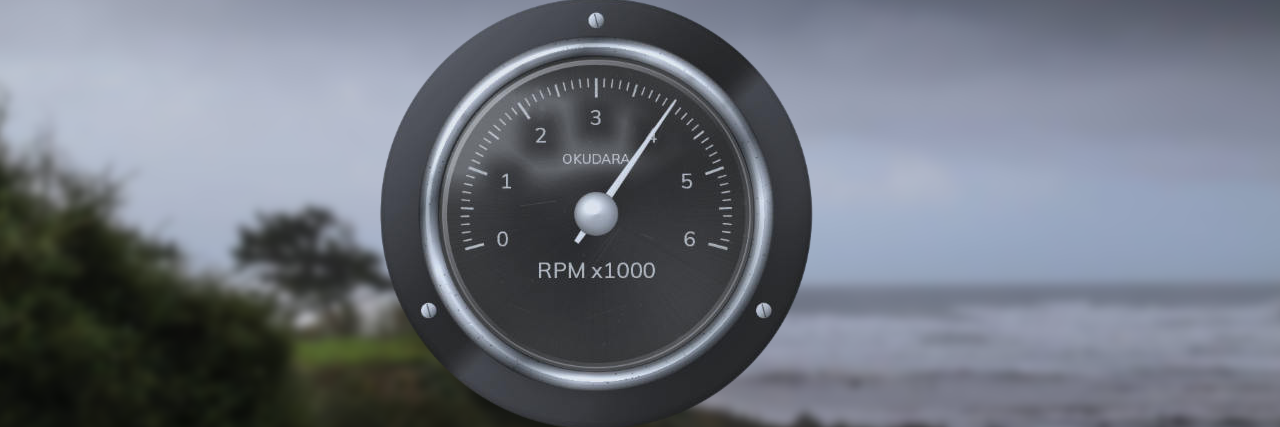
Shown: 4000 rpm
